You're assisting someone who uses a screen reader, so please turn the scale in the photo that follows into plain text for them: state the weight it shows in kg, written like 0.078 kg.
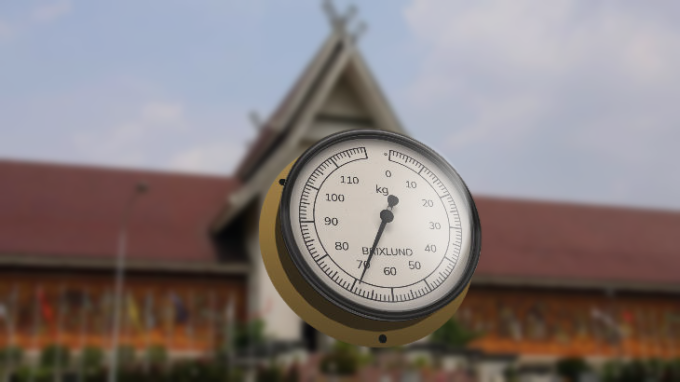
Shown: 69 kg
